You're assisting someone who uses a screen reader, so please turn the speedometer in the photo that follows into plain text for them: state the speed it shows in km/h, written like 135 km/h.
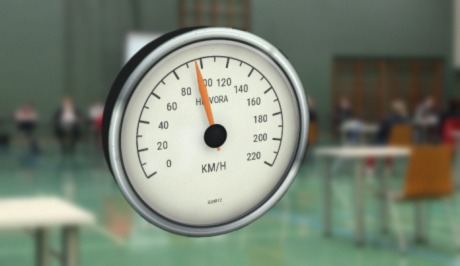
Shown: 95 km/h
